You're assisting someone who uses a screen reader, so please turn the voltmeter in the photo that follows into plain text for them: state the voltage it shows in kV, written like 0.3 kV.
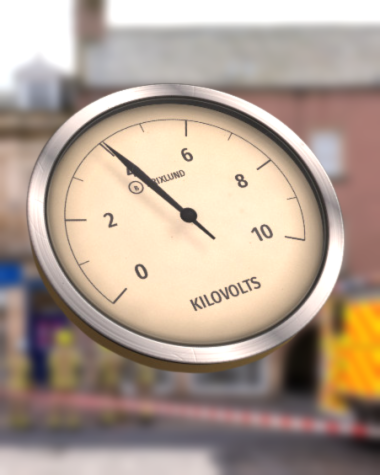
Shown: 4 kV
